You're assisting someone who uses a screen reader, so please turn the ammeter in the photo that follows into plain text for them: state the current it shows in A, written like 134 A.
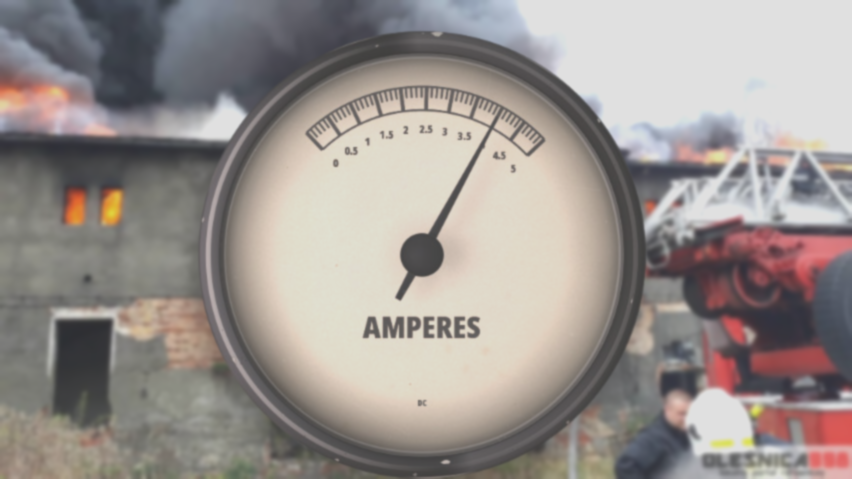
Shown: 4 A
